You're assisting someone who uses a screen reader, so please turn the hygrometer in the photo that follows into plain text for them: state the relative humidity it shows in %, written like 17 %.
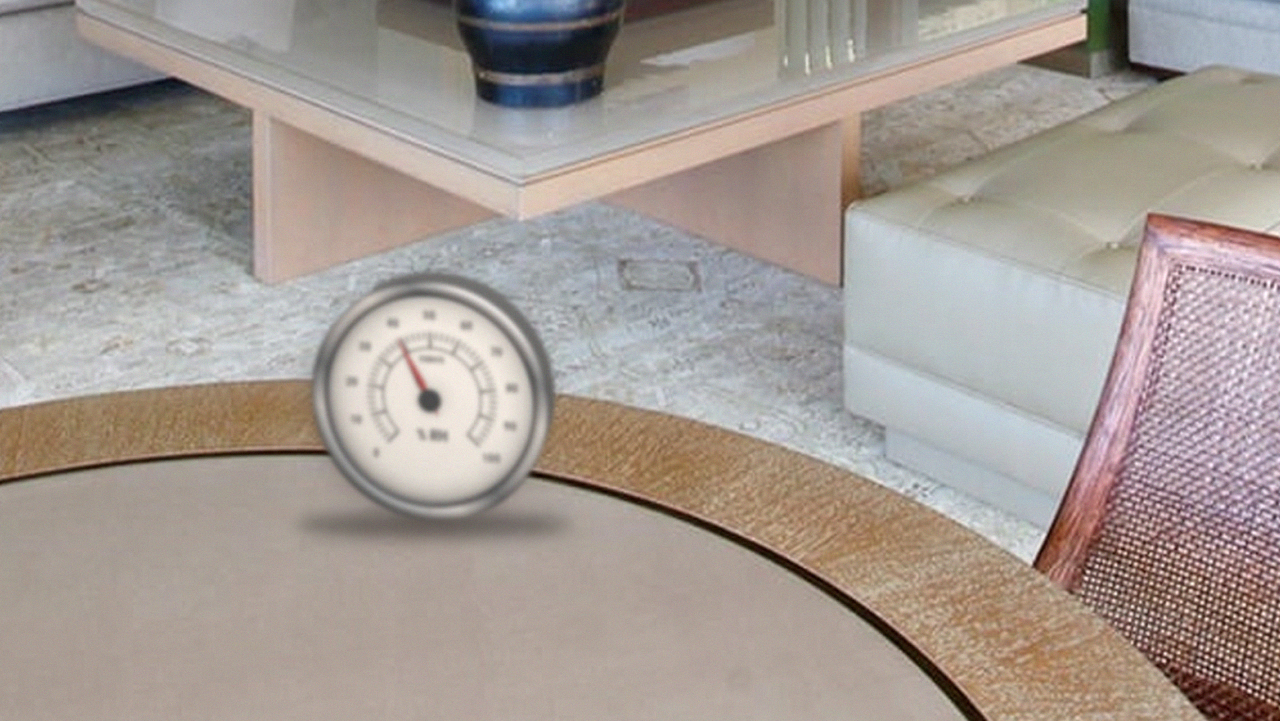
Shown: 40 %
